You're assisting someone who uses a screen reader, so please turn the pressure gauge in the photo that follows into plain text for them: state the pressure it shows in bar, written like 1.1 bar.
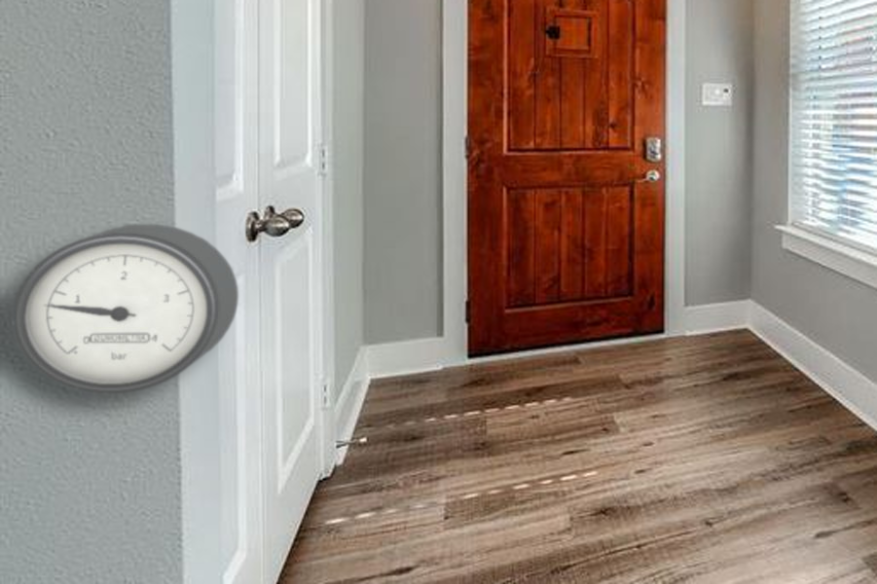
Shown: 0.8 bar
